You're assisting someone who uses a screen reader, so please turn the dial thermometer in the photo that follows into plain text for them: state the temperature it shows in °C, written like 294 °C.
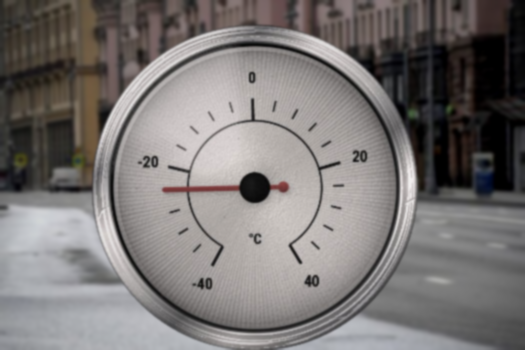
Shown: -24 °C
